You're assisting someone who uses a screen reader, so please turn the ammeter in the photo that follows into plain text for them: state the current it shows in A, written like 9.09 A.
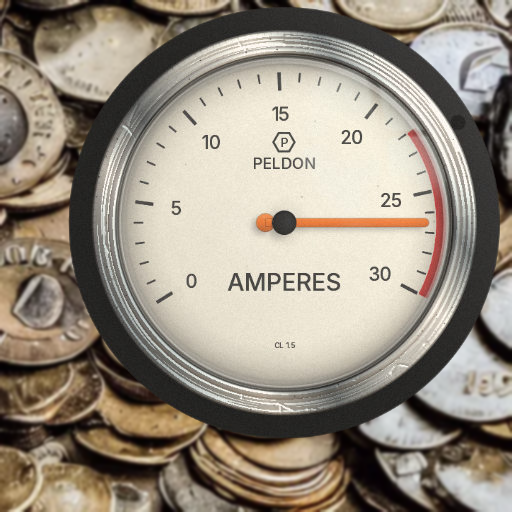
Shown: 26.5 A
